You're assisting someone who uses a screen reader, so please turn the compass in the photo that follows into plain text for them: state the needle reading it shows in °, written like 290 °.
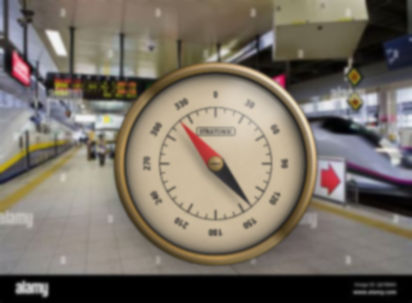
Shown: 320 °
